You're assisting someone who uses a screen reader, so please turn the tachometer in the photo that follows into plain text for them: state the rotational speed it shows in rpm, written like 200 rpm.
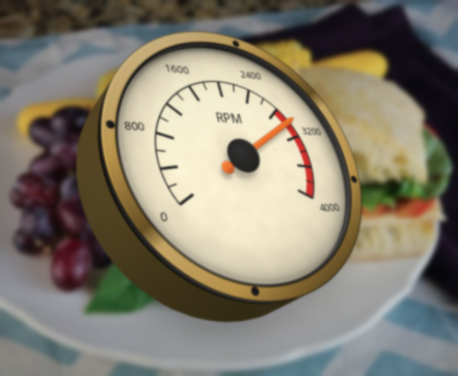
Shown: 3000 rpm
